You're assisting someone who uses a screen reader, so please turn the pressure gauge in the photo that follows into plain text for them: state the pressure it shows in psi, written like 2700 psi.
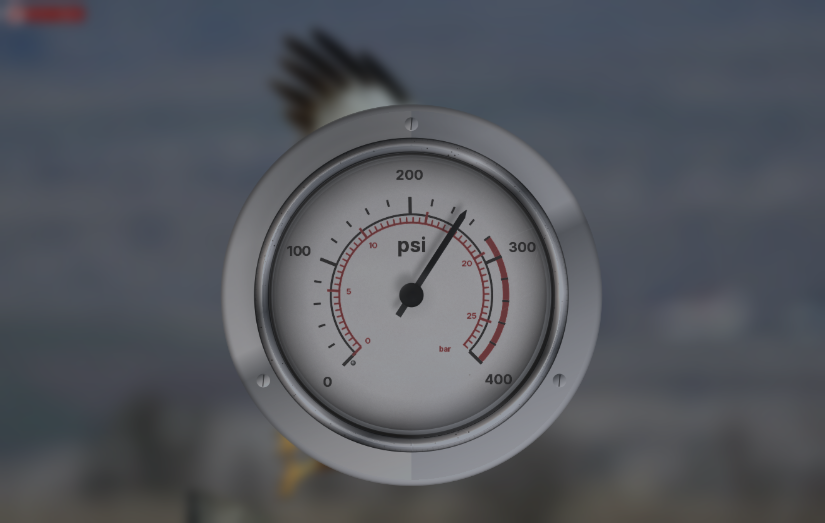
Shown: 250 psi
